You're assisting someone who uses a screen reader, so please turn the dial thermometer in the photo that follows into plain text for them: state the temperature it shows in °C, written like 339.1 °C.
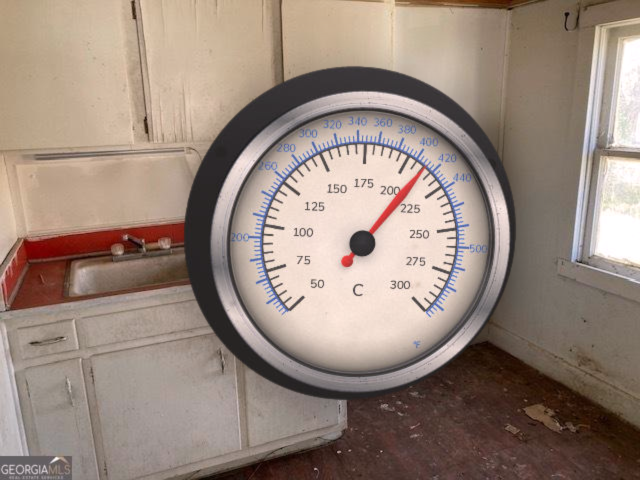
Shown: 210 °C
